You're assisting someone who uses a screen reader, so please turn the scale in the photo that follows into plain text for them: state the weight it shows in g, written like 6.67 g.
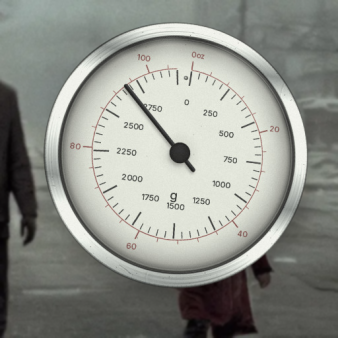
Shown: 2675 g
